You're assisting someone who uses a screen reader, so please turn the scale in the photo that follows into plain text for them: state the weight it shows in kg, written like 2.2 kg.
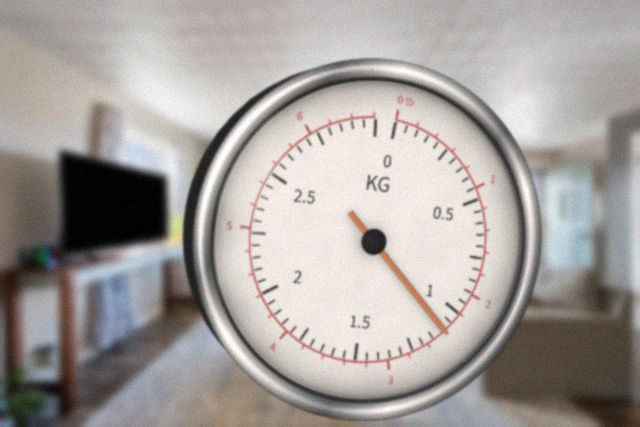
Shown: 1.1 kg
